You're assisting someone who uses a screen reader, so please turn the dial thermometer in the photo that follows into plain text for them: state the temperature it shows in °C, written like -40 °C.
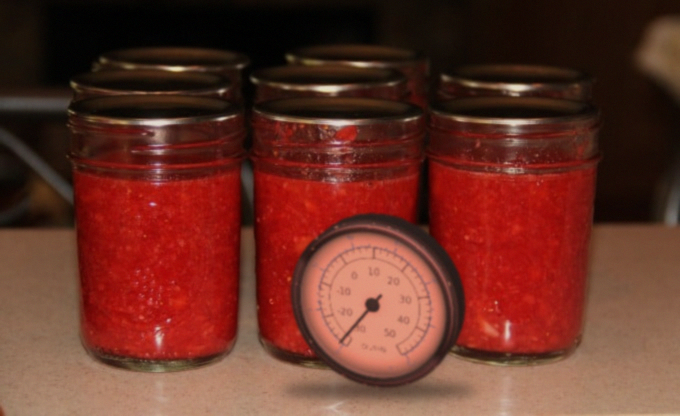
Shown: -28 °C
